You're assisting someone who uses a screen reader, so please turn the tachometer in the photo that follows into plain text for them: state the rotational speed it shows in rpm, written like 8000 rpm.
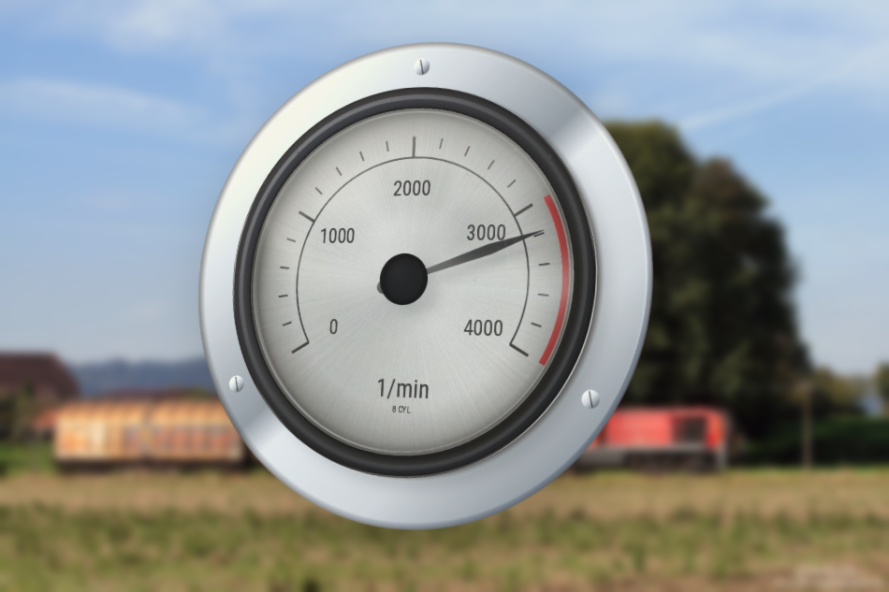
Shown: 3200 rpm
